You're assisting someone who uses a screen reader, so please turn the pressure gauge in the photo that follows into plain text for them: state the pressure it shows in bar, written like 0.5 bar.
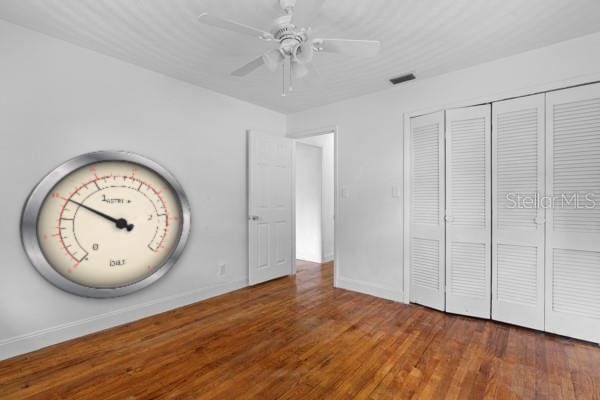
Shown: 0.7 bar
